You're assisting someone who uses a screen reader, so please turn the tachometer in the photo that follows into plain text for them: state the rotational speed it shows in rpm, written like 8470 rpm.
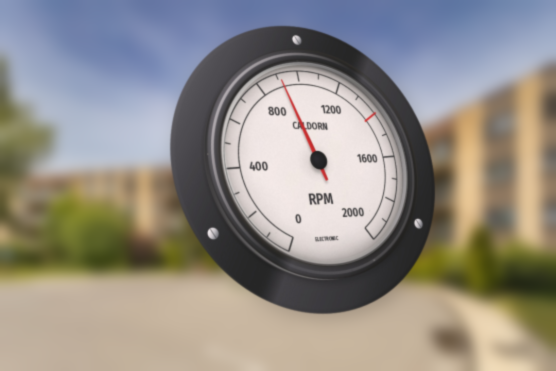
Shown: 900 rpm
